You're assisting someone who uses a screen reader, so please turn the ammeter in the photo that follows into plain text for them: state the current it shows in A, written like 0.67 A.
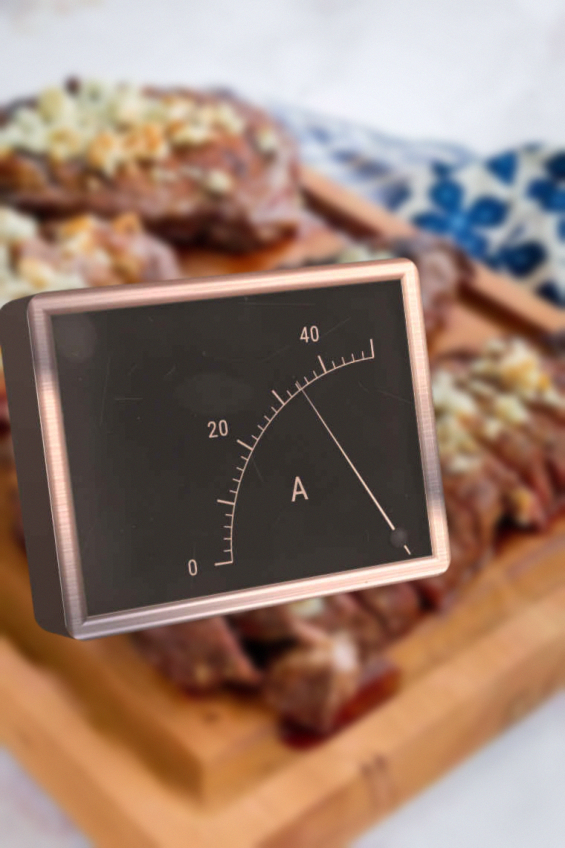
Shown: 34 A
